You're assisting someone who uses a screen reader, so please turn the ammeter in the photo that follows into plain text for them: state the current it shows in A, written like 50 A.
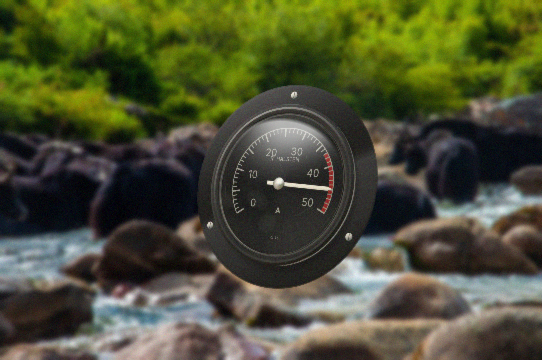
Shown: 45 A
